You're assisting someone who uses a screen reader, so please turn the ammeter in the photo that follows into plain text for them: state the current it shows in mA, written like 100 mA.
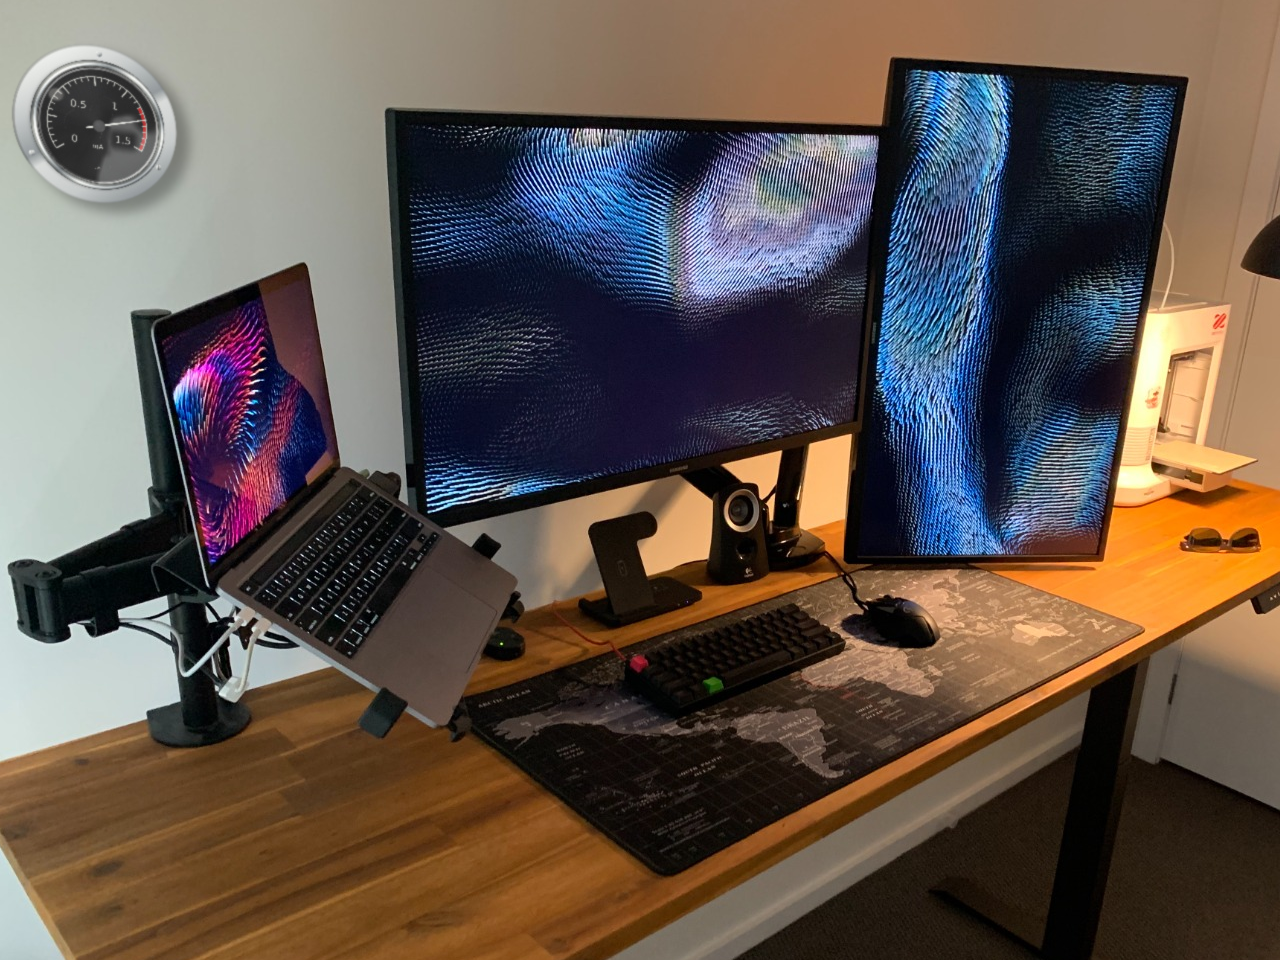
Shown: 1.25 mA
